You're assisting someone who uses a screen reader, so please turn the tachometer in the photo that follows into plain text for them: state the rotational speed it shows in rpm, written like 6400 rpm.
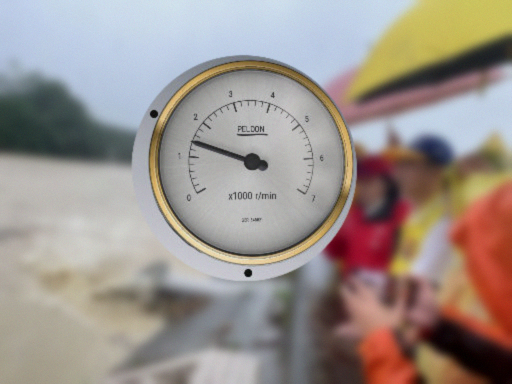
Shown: 1400 rpm
